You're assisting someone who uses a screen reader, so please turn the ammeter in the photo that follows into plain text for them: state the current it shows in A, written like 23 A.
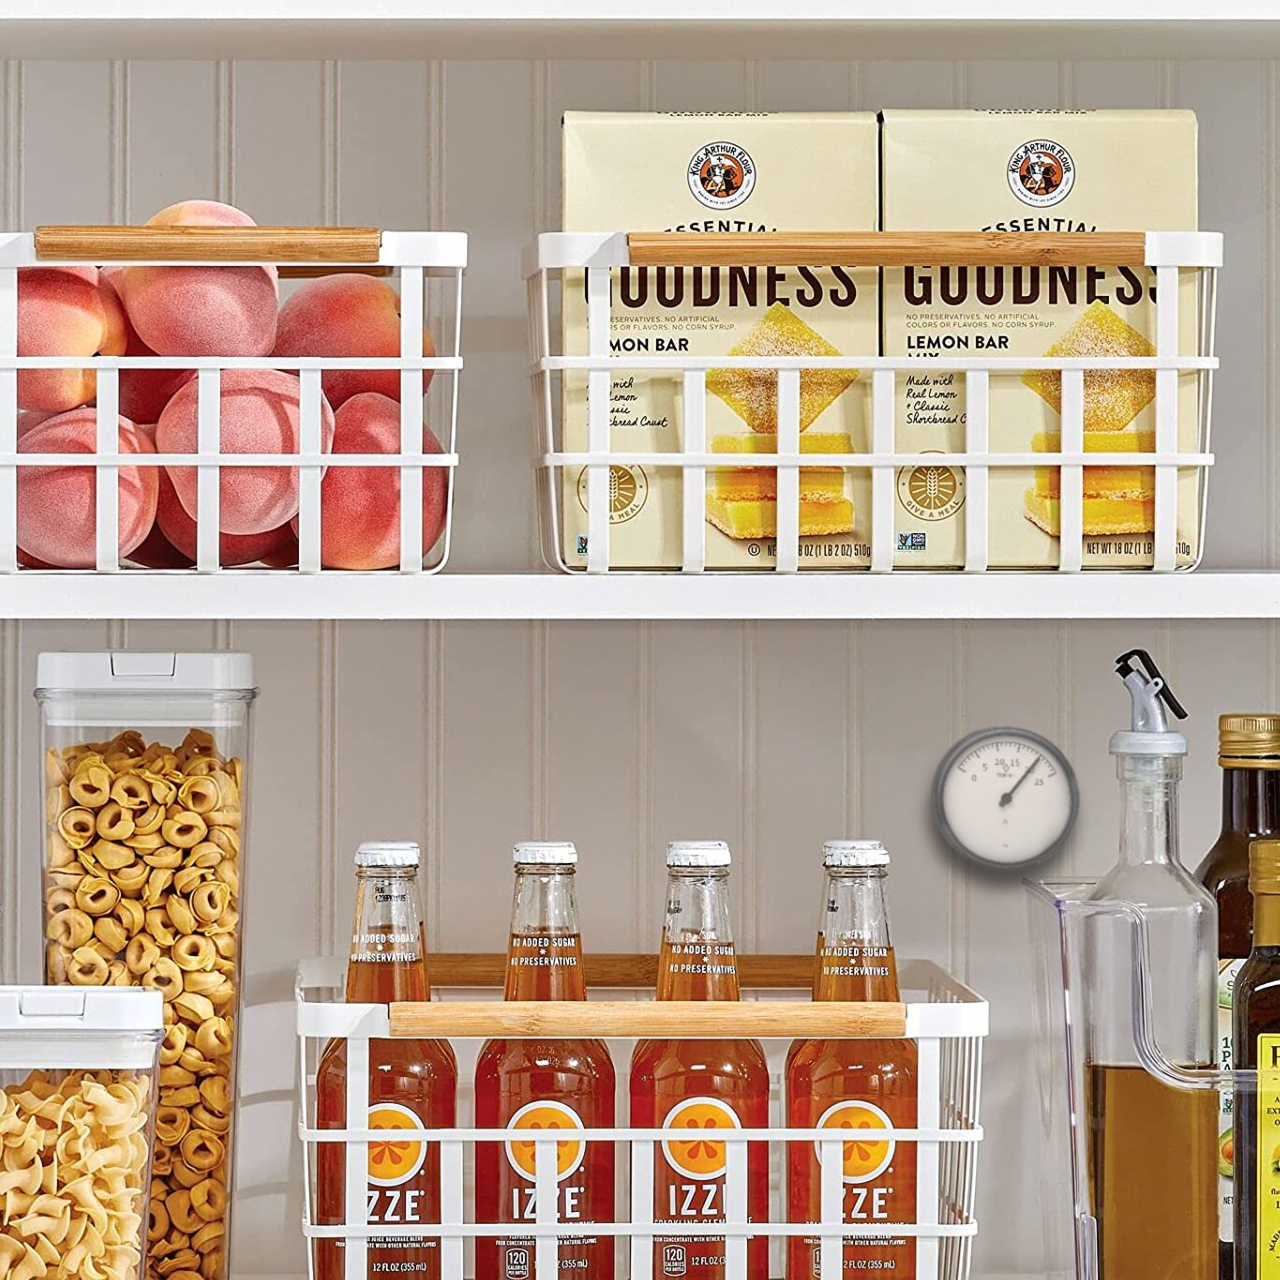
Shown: 20 A
